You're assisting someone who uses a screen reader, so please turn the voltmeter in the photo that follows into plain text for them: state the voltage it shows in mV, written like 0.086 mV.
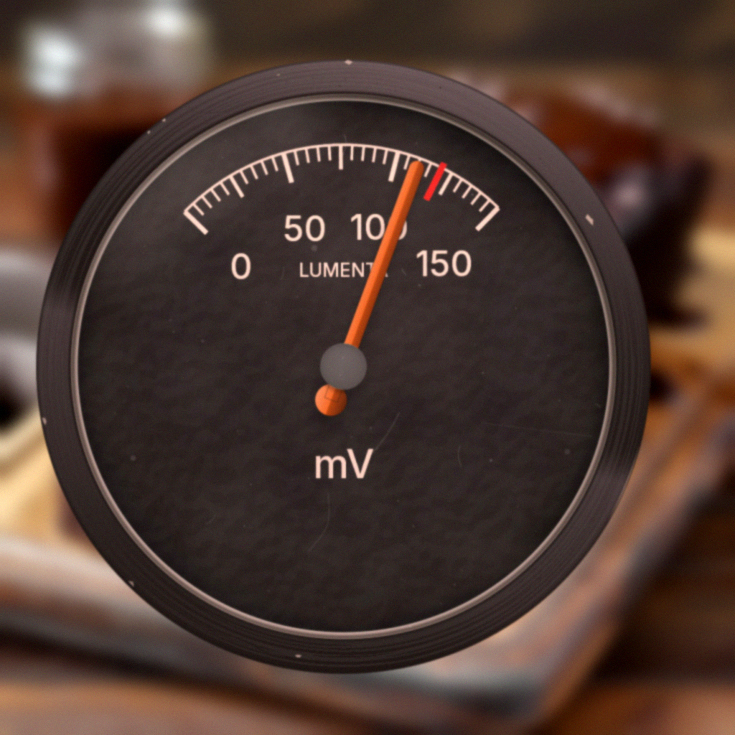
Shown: 110 mV
